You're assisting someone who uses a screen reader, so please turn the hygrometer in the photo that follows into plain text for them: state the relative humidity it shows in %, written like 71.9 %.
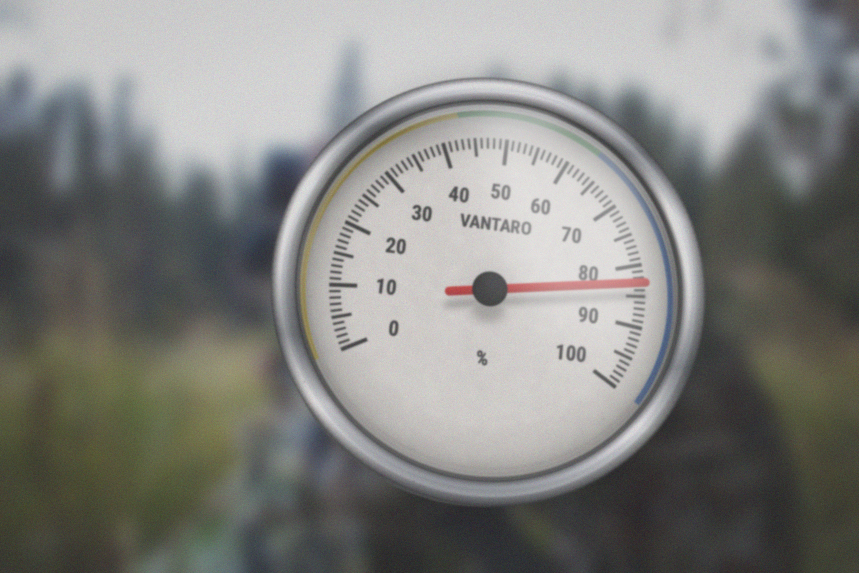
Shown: 83 %
